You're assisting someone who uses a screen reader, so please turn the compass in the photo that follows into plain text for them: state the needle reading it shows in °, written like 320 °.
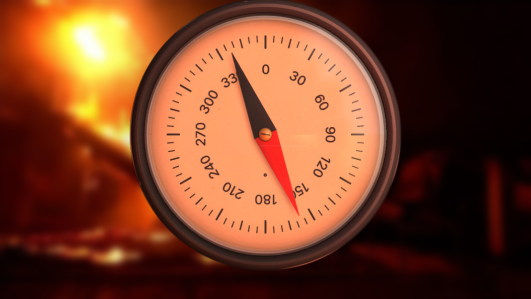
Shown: 157.5 °
